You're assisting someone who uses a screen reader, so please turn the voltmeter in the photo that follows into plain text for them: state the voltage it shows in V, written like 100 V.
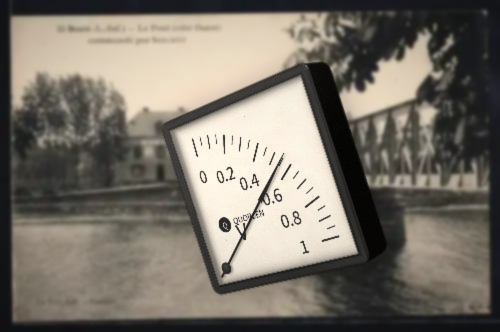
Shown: 0.55 V
